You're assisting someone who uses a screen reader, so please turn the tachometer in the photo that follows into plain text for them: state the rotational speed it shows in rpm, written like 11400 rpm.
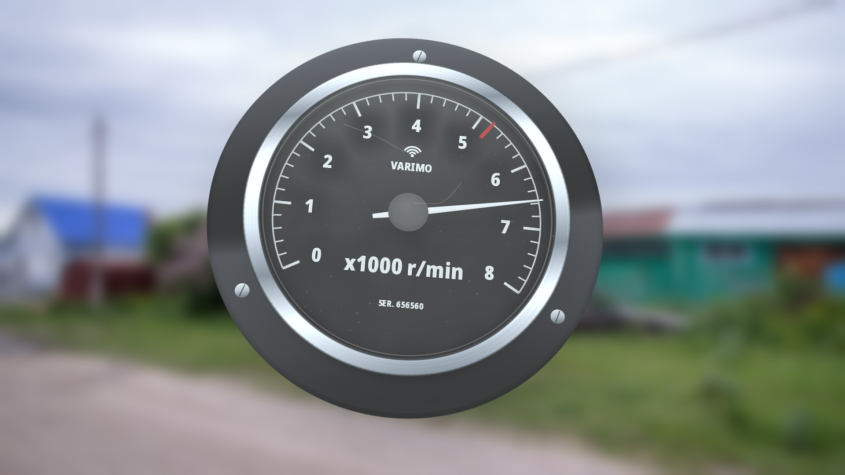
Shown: 6600 rpm
